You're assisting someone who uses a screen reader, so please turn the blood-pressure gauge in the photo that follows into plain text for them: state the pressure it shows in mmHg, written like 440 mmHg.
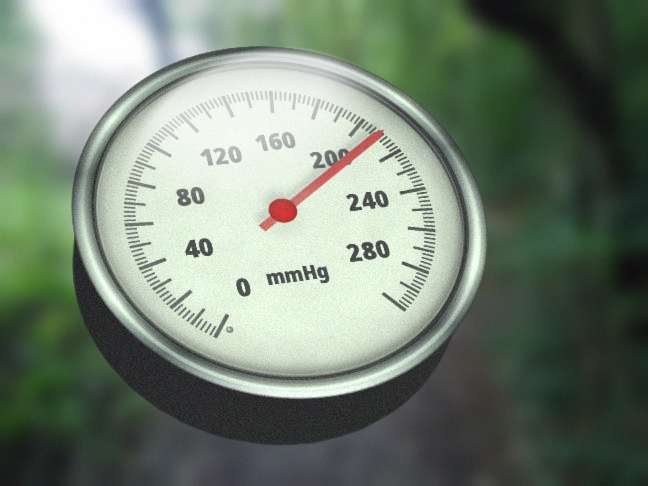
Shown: 210 mmHg
